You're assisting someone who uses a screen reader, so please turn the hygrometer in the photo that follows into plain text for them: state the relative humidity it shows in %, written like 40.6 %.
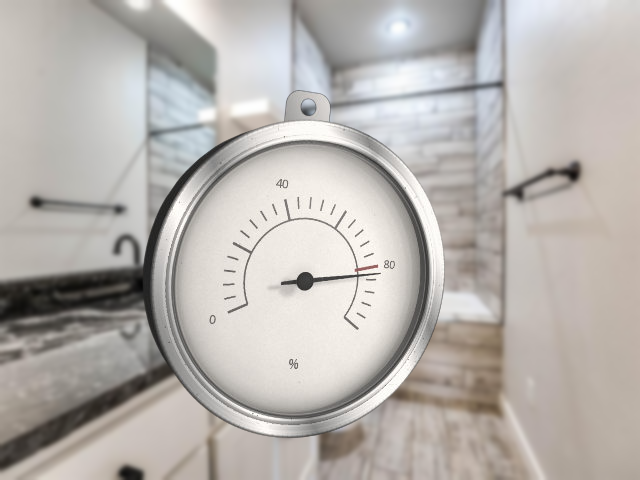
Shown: 82 %
